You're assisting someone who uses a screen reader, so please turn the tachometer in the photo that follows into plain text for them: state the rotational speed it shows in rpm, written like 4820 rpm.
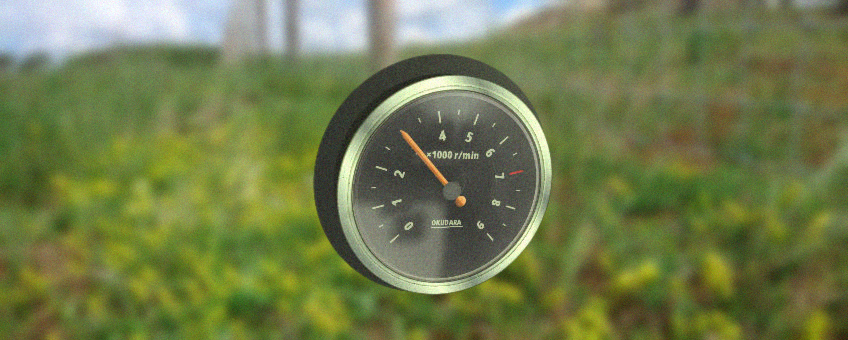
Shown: 3000 rpm
